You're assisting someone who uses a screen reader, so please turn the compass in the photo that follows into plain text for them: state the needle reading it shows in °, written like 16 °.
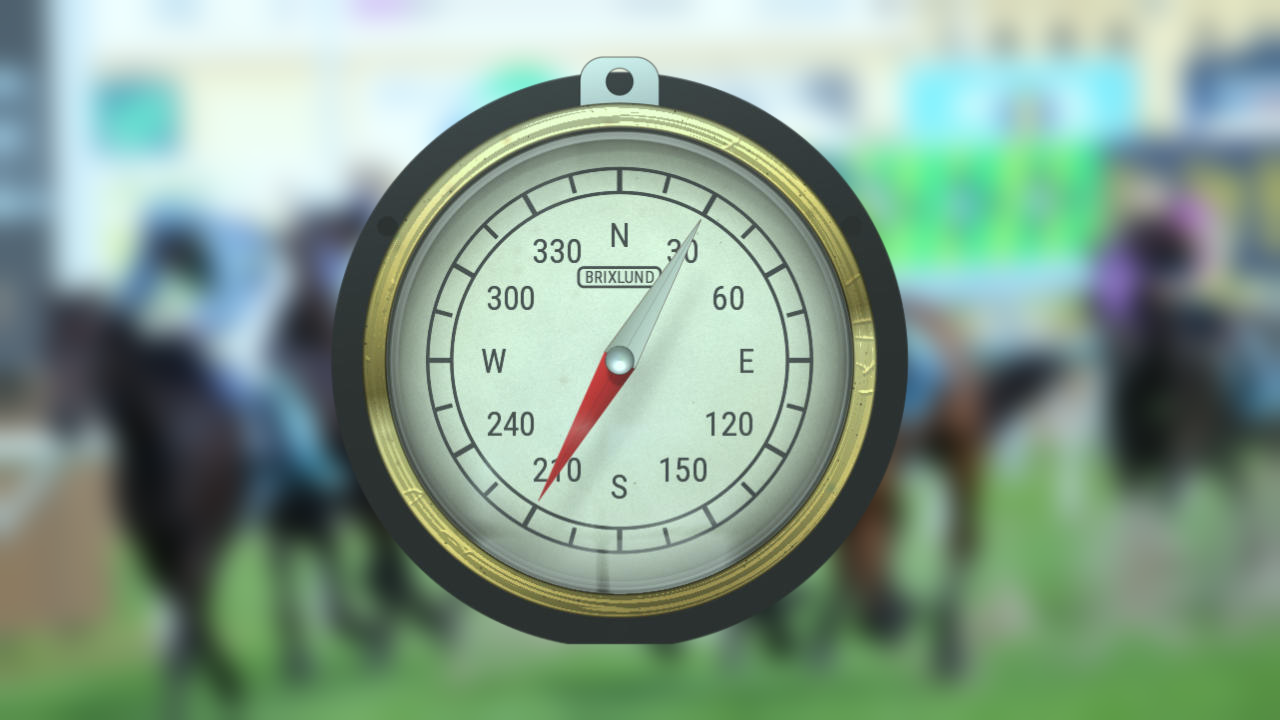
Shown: 210 °
